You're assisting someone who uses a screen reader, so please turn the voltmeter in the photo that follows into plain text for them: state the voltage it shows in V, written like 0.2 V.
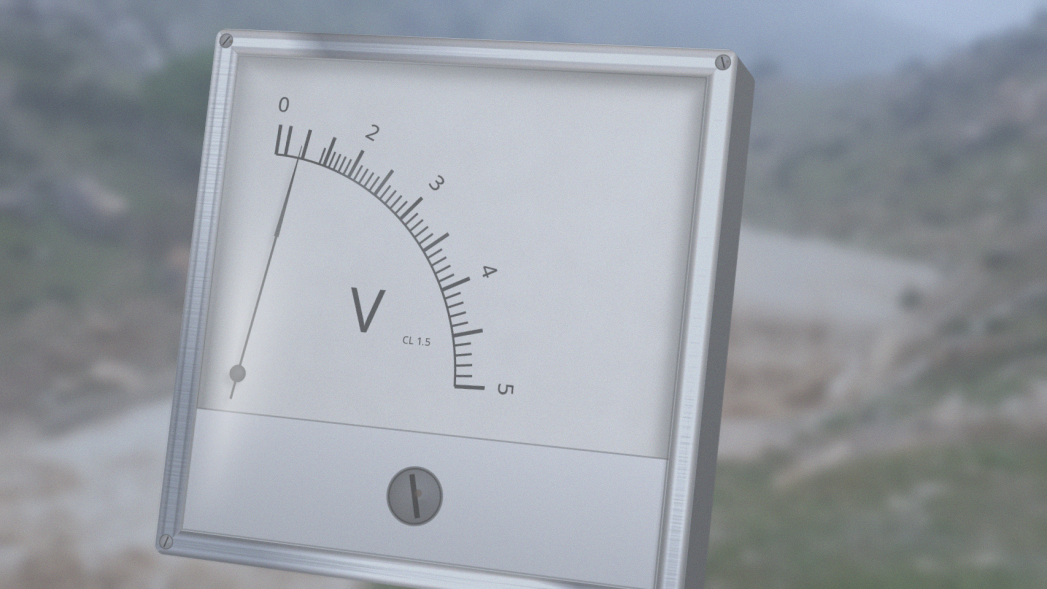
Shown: 1 V
